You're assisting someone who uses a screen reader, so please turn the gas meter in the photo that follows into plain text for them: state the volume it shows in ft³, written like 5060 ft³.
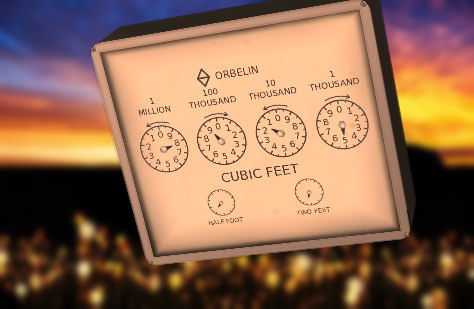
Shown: 791500 ft³
